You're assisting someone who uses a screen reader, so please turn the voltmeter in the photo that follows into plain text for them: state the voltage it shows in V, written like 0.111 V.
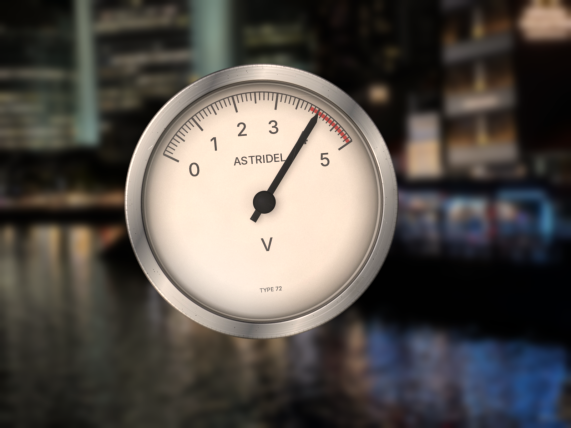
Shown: 4 V
